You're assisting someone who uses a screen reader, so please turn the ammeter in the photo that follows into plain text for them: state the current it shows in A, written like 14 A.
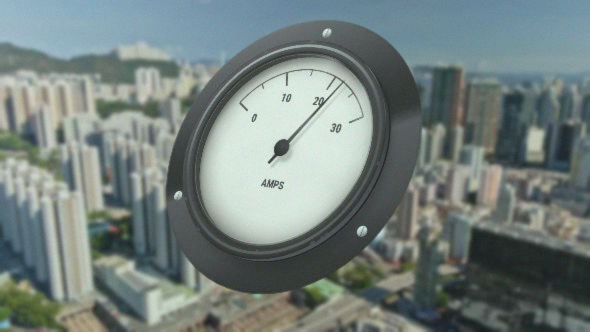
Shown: 22.5 A
